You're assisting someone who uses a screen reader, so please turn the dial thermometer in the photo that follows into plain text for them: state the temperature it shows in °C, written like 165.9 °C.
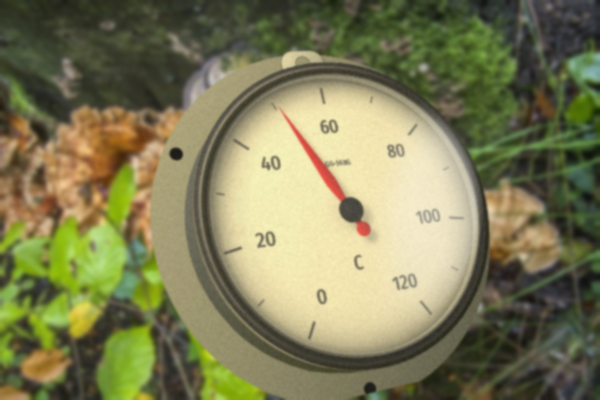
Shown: 50 °C
